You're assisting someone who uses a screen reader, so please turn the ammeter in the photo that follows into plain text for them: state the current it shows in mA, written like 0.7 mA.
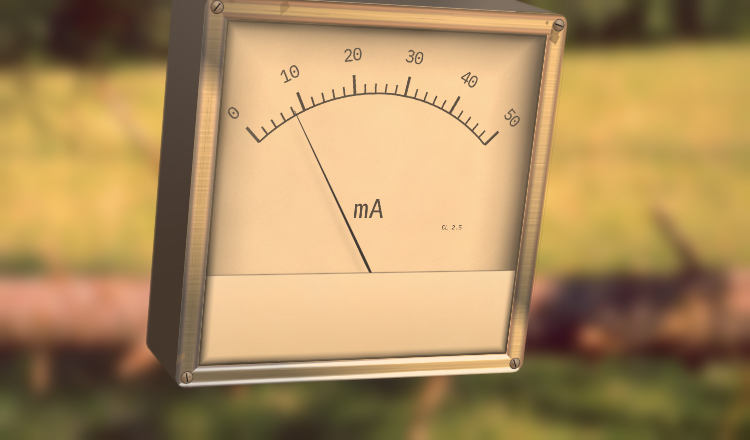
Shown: 8 mA
